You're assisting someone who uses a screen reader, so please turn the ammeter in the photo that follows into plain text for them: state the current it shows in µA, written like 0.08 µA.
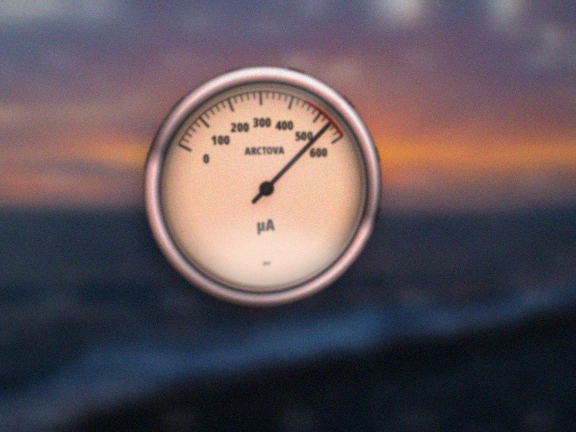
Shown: 540 µA
